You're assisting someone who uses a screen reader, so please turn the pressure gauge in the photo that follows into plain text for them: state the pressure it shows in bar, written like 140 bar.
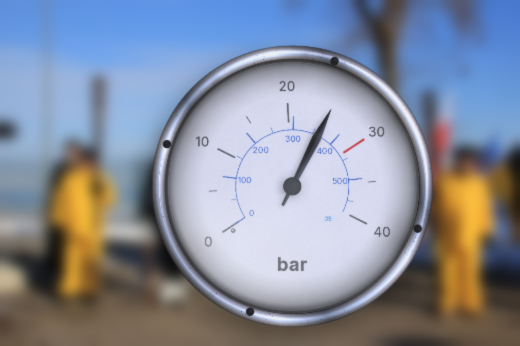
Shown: 25 bar
